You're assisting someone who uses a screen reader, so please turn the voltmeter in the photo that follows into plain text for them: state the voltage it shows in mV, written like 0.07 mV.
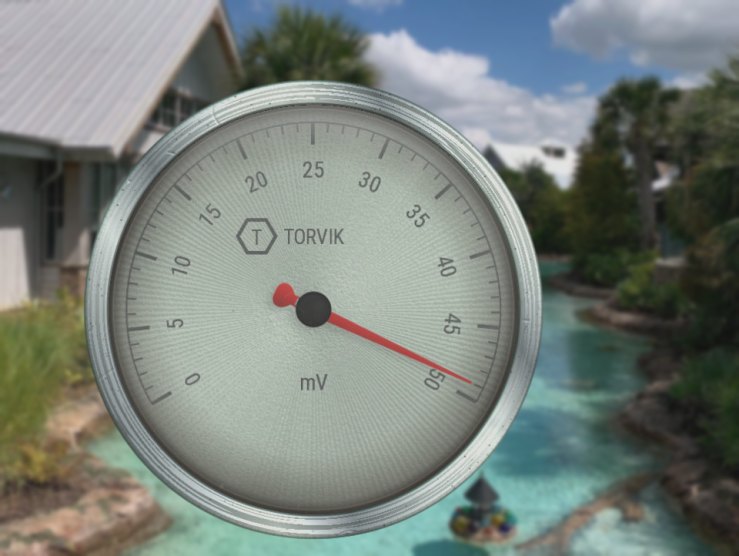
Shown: 49 mV
